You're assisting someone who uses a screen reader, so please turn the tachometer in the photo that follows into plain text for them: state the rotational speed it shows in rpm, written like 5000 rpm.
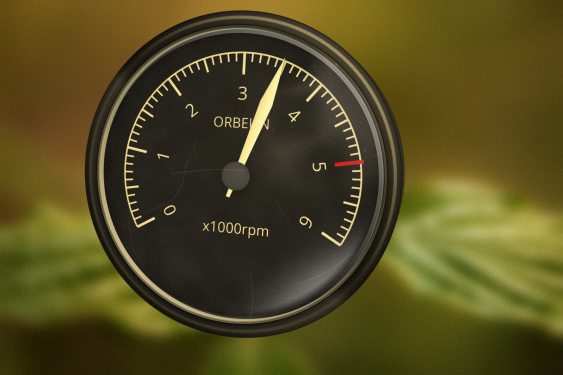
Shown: 3500 rpm
